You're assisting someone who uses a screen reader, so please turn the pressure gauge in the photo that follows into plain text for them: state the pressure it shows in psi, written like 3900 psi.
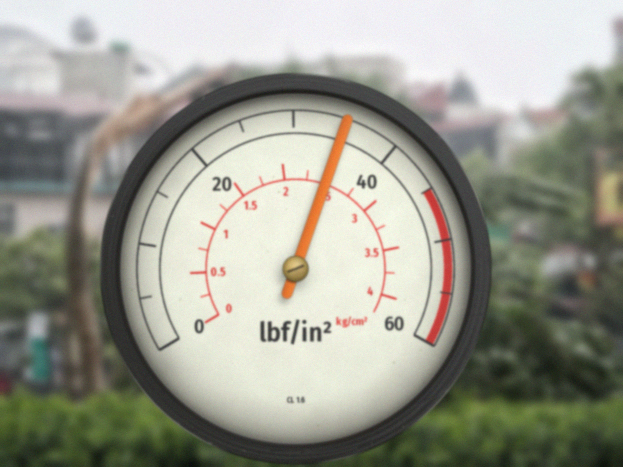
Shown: 35 psi
